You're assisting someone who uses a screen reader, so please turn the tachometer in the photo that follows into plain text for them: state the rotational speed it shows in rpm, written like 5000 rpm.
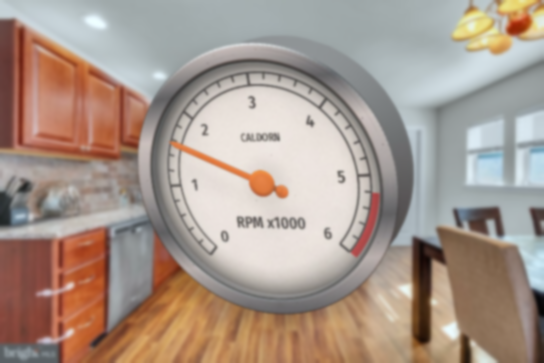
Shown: 1600 rpm
